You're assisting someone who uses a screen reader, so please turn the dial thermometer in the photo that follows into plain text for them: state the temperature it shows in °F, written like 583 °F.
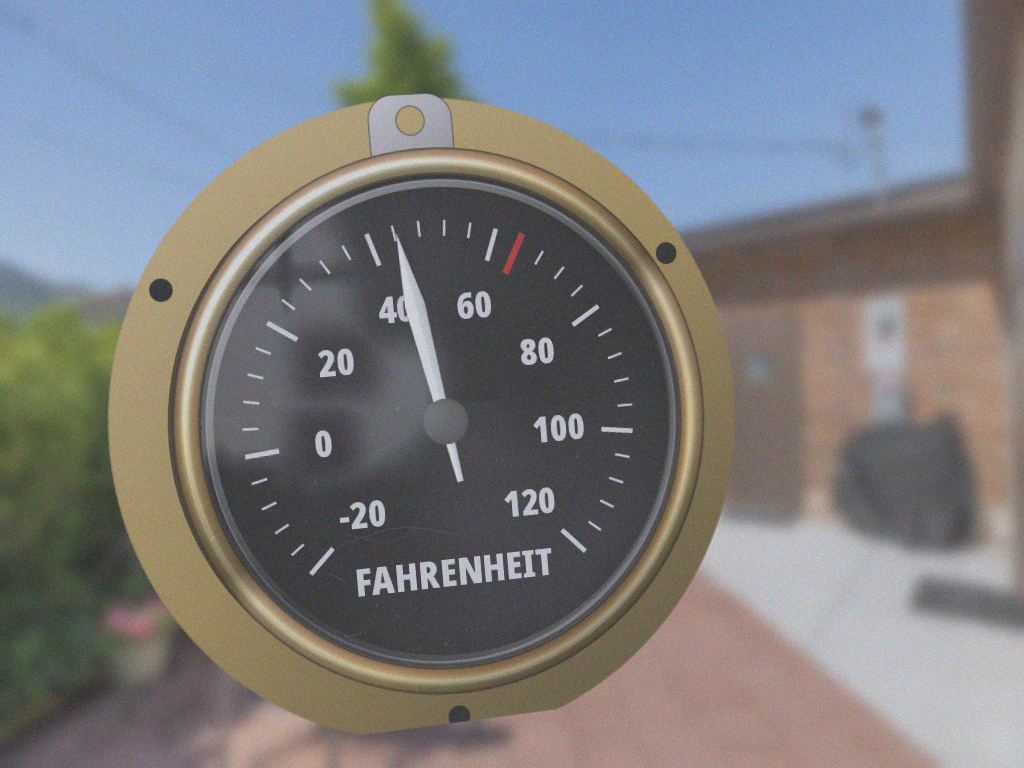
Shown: 44 °F
